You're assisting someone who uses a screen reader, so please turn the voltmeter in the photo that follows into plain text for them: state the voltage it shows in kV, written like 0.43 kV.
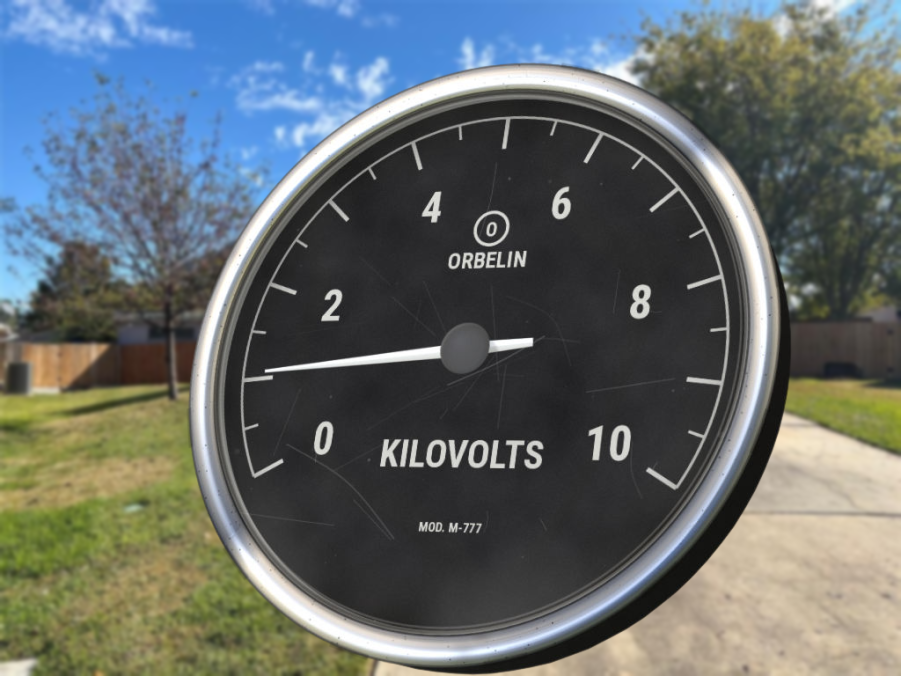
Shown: 1 kV
